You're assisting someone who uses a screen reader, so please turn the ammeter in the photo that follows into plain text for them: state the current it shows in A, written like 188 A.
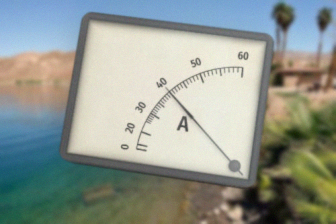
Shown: 40 A
